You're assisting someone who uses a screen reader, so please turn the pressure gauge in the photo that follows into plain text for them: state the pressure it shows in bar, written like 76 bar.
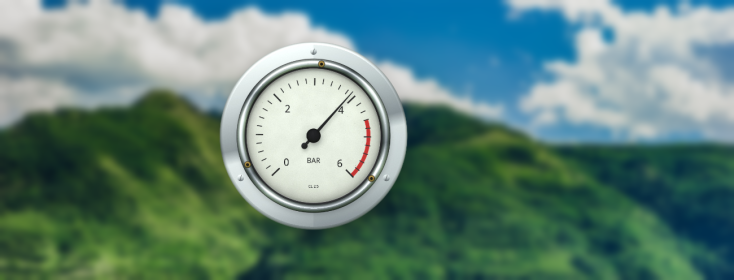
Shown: 3.9 bar
